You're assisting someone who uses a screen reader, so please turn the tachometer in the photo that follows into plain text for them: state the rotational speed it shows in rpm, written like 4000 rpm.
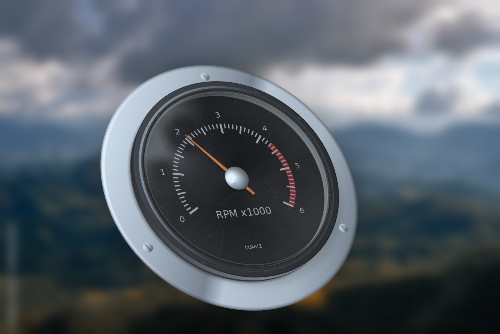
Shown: 2000 rpm
